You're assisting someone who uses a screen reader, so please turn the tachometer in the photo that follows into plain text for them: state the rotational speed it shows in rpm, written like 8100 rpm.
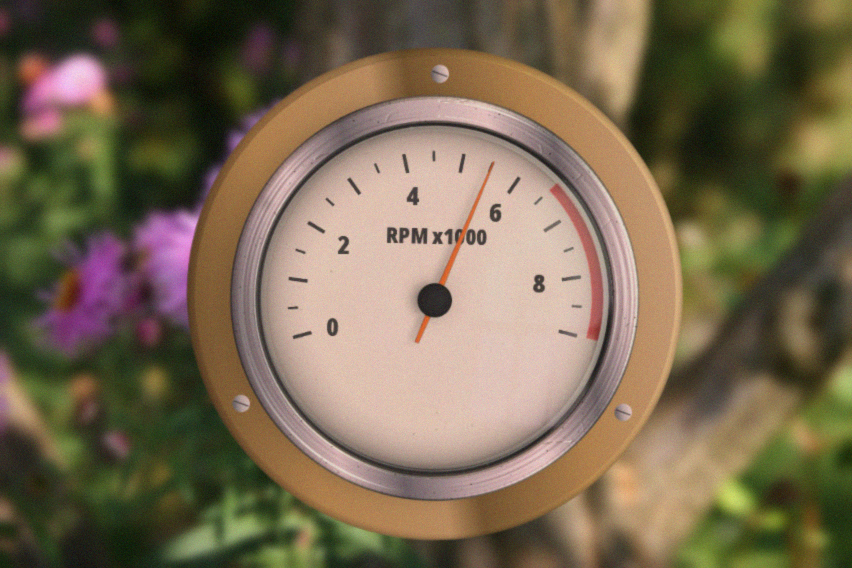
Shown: 5500 rpm
